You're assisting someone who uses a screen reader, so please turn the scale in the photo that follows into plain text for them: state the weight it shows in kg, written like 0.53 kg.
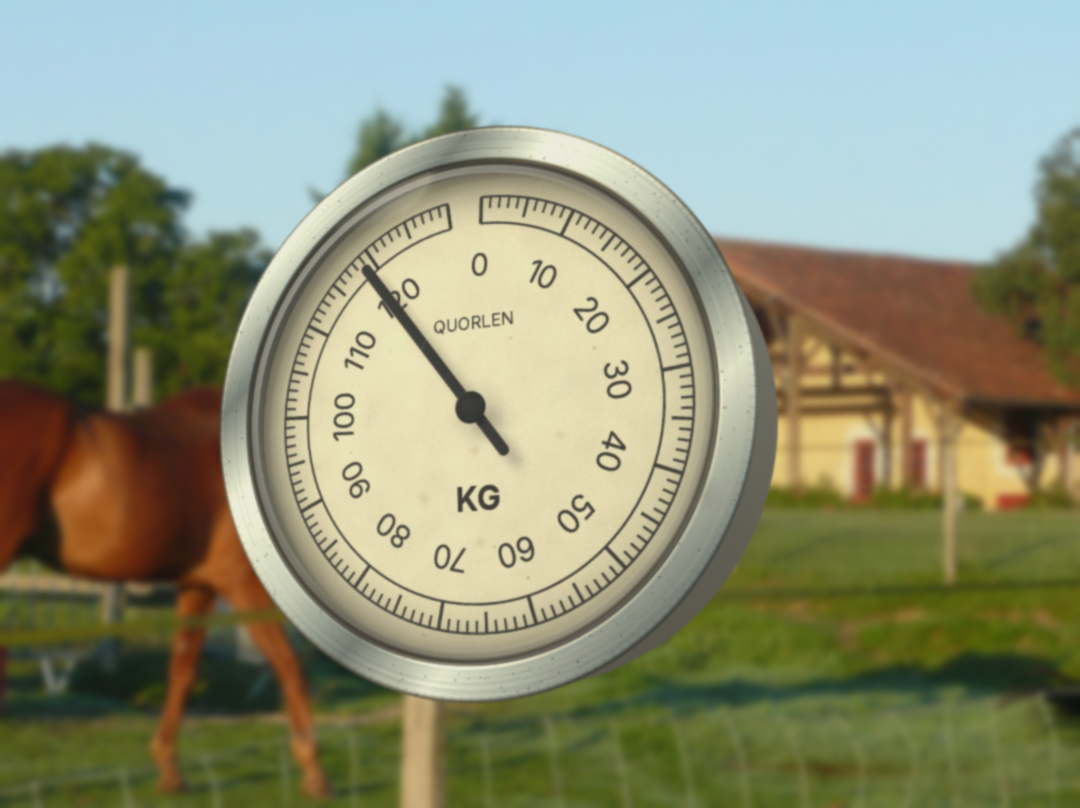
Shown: 119 kg
